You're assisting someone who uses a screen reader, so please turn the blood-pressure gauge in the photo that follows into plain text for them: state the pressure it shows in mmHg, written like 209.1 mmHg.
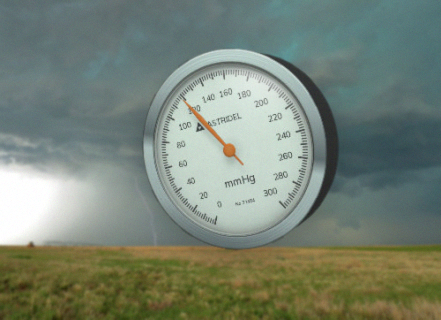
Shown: 120 mmHg
